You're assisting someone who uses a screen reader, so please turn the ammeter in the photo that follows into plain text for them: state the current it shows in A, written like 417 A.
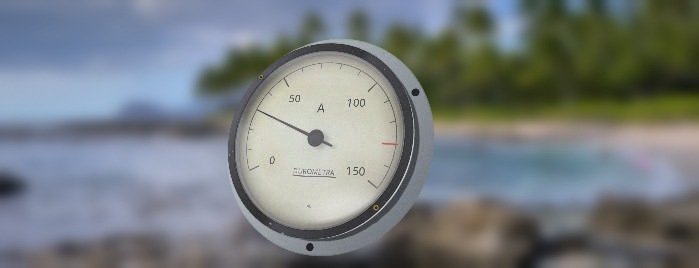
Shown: 30 A
